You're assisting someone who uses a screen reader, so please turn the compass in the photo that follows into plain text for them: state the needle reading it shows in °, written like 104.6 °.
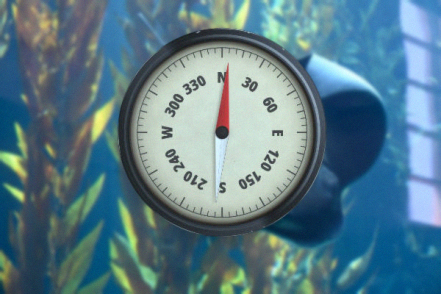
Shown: 5 °
